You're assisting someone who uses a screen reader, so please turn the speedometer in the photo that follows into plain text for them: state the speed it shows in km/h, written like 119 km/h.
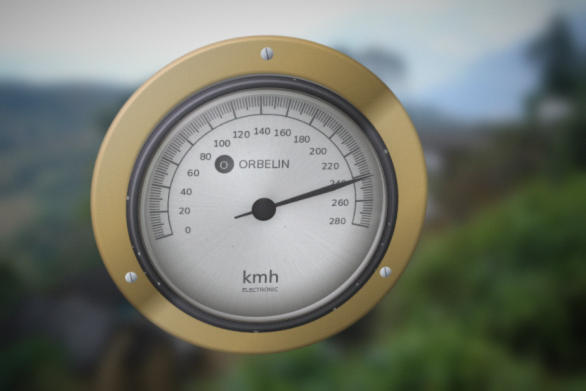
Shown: 240 km/h
